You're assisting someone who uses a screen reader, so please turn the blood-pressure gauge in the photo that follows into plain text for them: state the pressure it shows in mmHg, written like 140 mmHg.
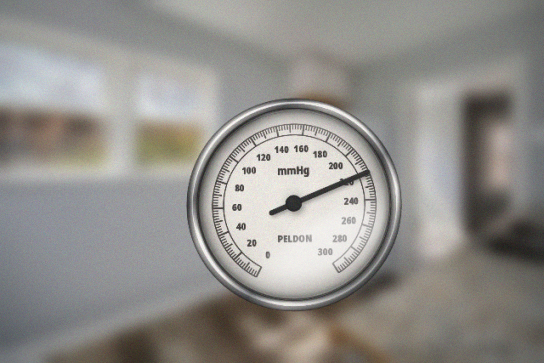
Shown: 220 mmHg
